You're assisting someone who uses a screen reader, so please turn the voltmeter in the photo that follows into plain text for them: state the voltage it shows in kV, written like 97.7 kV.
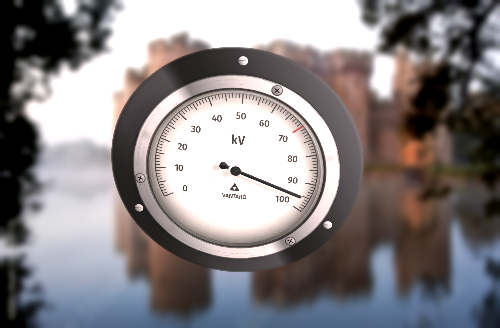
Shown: 95 kV
